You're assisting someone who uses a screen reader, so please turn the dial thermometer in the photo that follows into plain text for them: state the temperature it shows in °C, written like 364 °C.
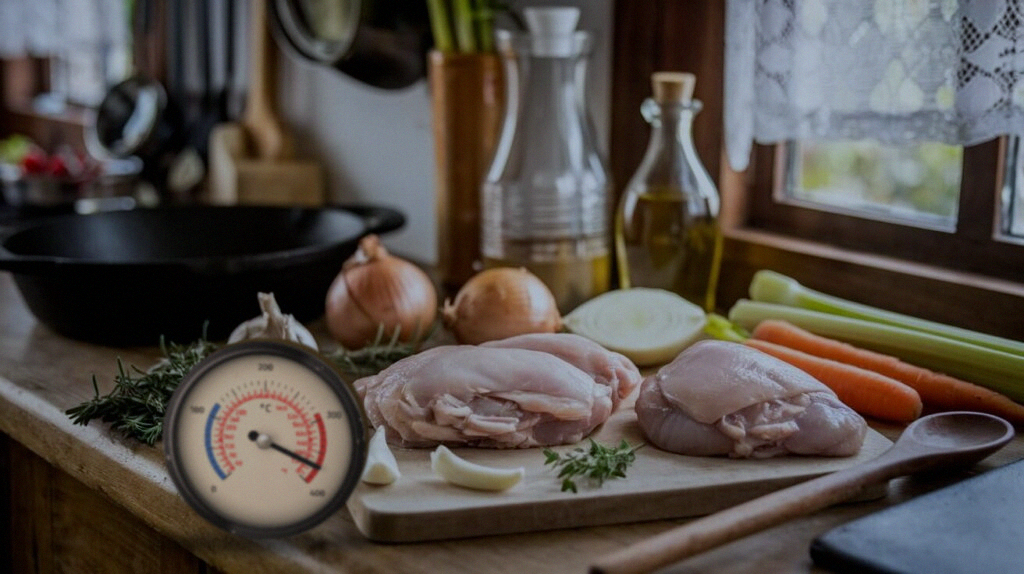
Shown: 370 °C
